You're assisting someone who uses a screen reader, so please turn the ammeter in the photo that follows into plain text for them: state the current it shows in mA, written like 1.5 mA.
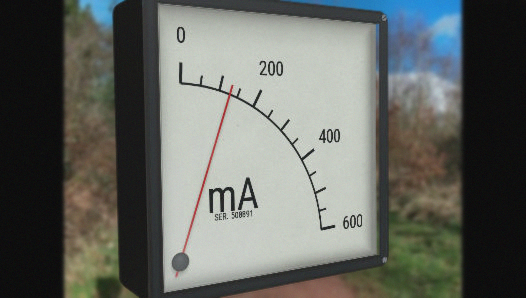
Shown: 125 mA
